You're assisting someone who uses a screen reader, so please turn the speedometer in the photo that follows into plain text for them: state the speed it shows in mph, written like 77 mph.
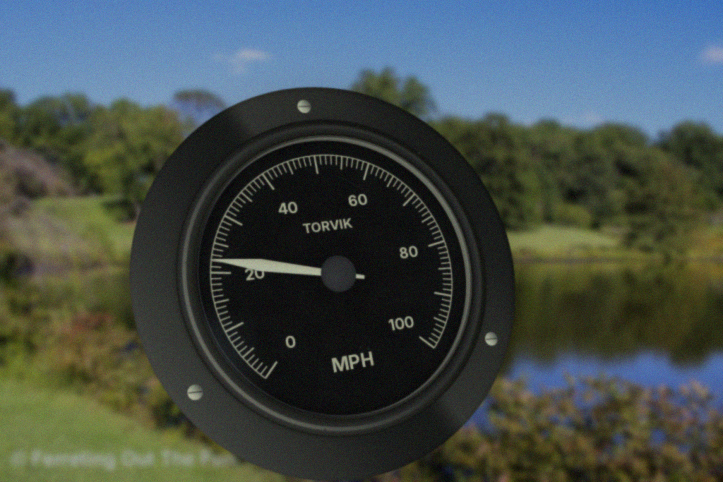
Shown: 22 mph
